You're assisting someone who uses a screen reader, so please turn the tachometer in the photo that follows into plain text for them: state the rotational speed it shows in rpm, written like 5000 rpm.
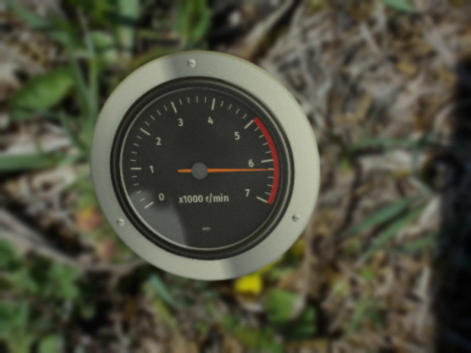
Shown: 6200 rpm
